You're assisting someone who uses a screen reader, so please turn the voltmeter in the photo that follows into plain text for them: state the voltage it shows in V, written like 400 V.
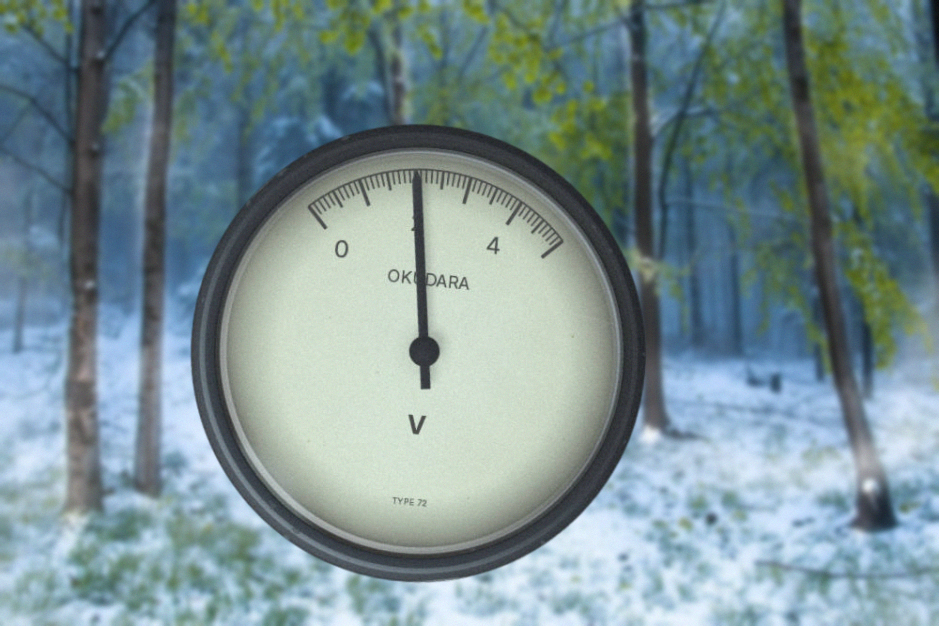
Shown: 2 V
